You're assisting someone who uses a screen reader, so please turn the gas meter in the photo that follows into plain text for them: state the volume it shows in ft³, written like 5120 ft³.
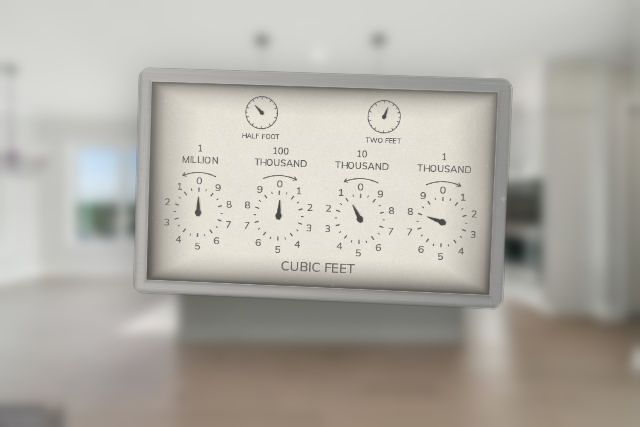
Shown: 800 ft³
